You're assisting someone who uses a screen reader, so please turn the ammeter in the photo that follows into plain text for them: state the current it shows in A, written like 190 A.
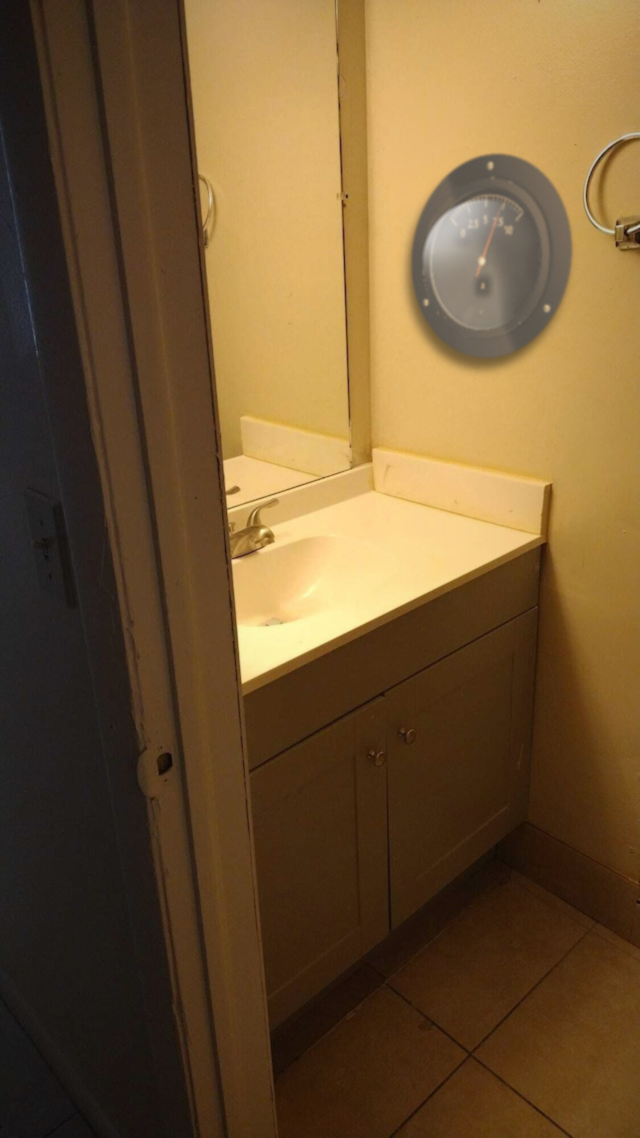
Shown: 7.5 A
